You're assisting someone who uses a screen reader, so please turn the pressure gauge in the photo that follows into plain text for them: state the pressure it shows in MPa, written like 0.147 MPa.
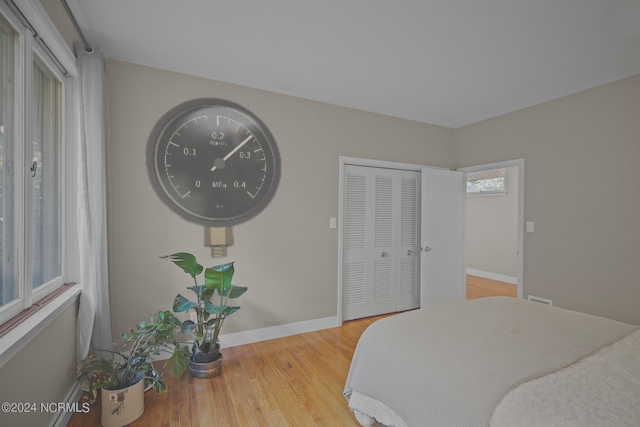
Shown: 0.27 MPa
